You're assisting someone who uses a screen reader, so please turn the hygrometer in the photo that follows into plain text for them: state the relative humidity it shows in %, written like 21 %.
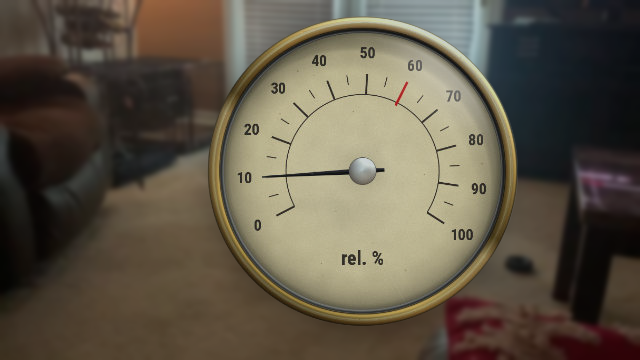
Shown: 10 %
